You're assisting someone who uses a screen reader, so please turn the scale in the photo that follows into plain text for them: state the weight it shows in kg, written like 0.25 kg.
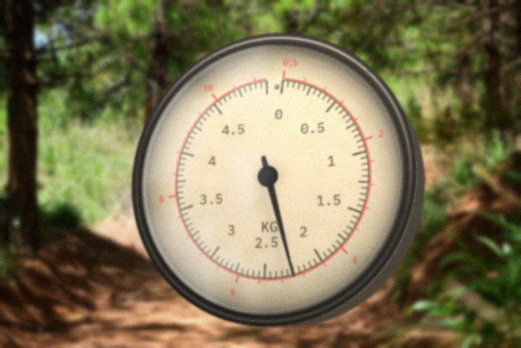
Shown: 2.25 kg
